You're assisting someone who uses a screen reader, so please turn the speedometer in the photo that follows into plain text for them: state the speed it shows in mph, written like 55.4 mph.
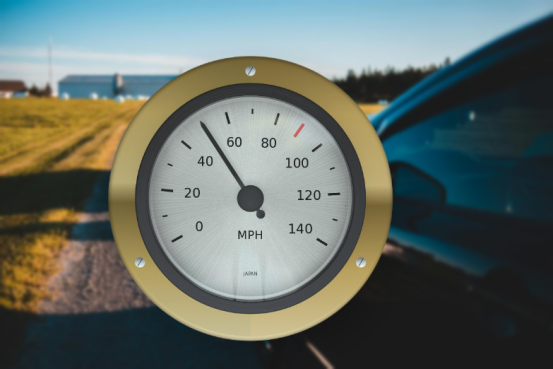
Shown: 50 mph
